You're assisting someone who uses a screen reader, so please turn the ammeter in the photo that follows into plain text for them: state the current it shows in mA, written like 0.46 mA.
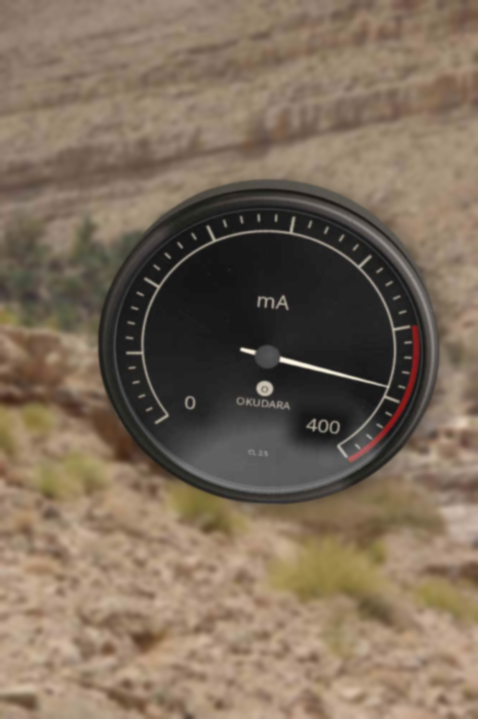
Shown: 340 mA
